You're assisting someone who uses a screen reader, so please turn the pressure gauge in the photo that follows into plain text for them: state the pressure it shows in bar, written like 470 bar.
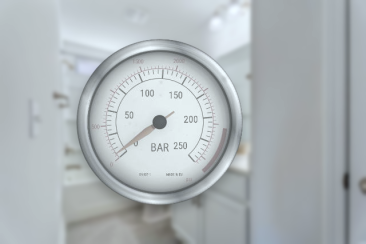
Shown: 5 bar
